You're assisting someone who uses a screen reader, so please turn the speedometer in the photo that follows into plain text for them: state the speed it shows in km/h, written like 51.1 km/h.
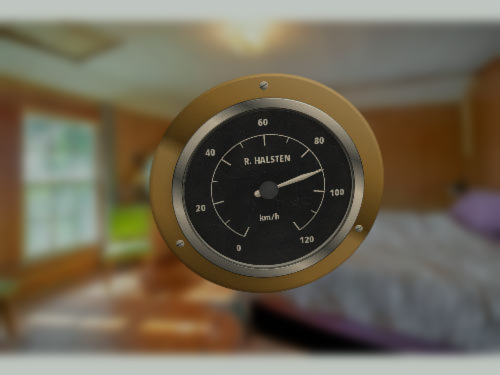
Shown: 90 km/h
